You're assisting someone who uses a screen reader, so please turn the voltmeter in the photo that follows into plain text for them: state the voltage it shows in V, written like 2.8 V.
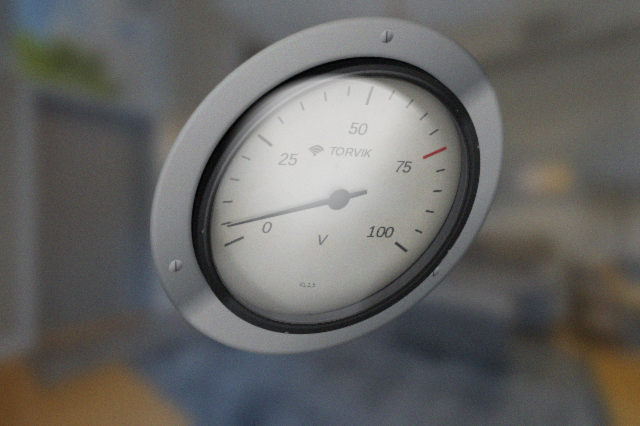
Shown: 5 V
